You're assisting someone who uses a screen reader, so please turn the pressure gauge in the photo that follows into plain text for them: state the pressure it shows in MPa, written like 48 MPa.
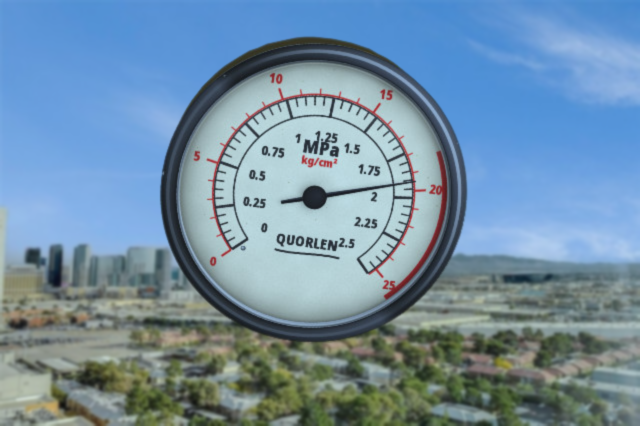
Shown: 1.9 MPa
